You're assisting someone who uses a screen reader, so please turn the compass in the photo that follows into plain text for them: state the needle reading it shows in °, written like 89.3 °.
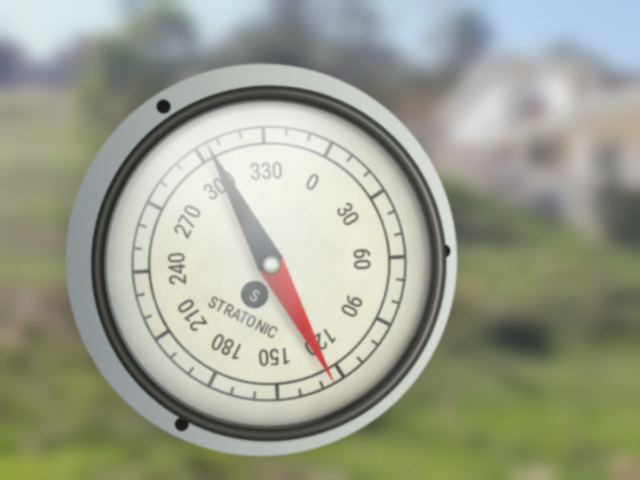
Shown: 125 °
